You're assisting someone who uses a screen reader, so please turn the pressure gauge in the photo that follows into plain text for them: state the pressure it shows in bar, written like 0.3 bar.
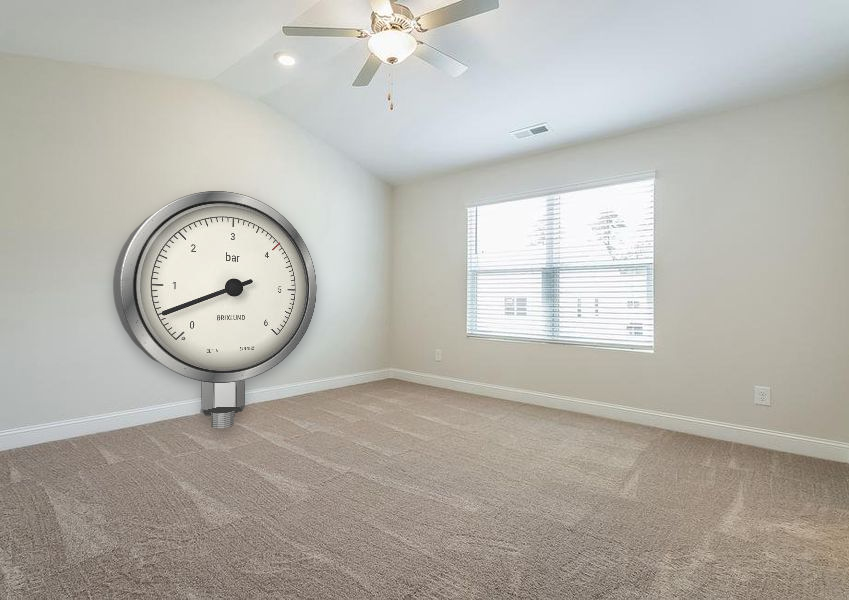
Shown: 0.5 bar
